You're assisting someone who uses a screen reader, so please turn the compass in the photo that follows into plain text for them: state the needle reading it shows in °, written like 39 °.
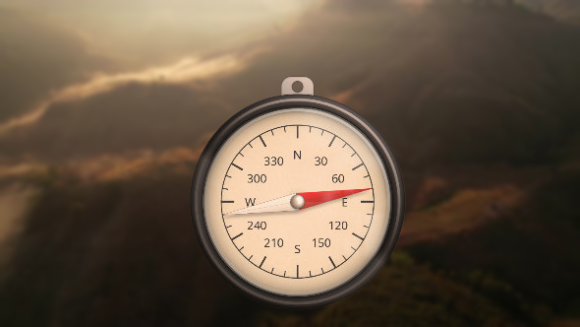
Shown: 80 °
